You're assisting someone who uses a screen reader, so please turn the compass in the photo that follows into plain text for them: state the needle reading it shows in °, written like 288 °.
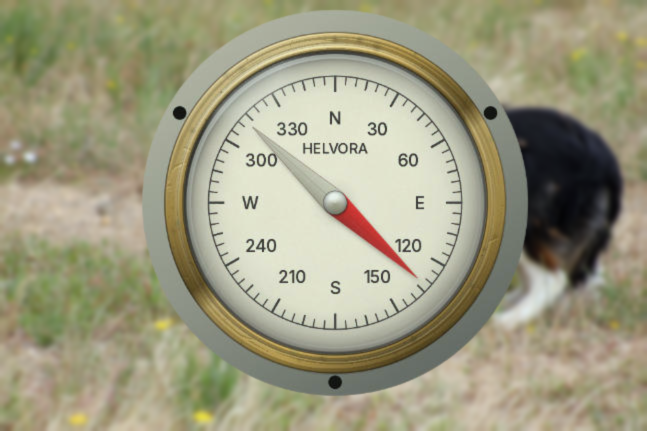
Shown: 132.5 °
